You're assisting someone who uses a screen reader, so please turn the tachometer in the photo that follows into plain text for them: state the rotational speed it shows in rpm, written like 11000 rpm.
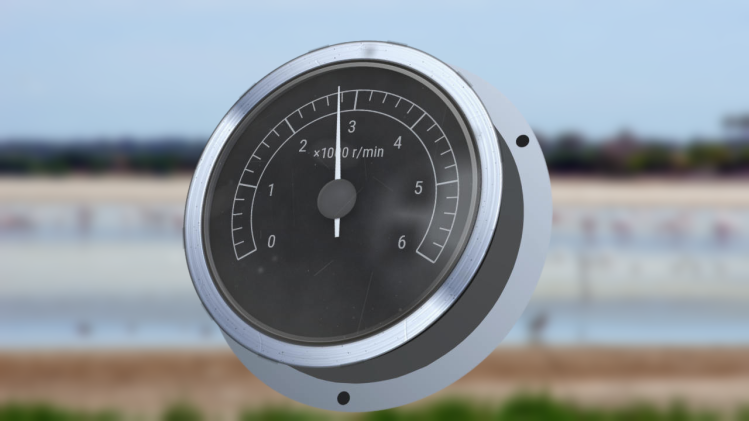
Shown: 2800 rpm
